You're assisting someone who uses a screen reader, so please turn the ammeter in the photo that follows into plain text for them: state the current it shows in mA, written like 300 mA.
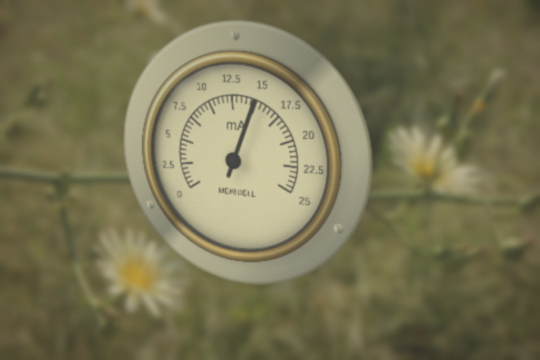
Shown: 15 mA
